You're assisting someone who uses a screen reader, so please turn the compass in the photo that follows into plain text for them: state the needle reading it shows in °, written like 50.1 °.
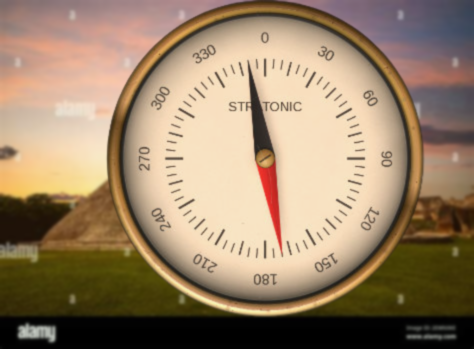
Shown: 170 °
